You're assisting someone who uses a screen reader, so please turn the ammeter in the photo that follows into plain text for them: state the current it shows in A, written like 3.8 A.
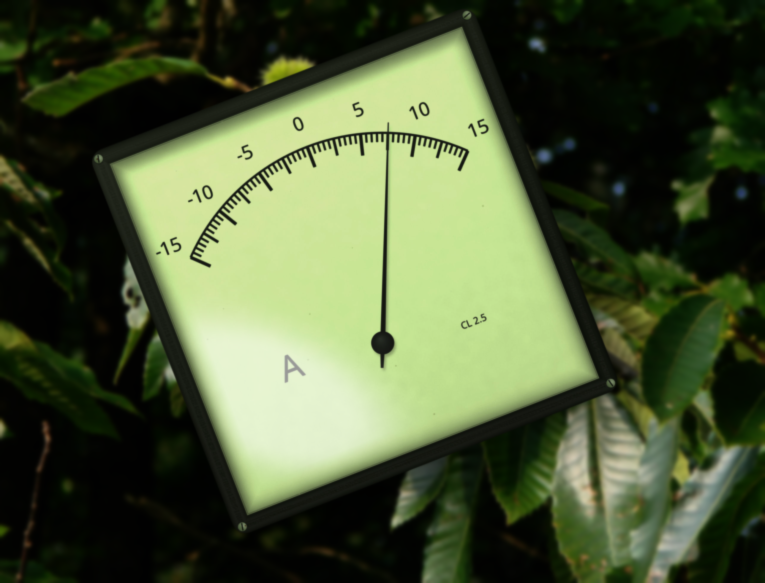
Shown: 7.5 A
